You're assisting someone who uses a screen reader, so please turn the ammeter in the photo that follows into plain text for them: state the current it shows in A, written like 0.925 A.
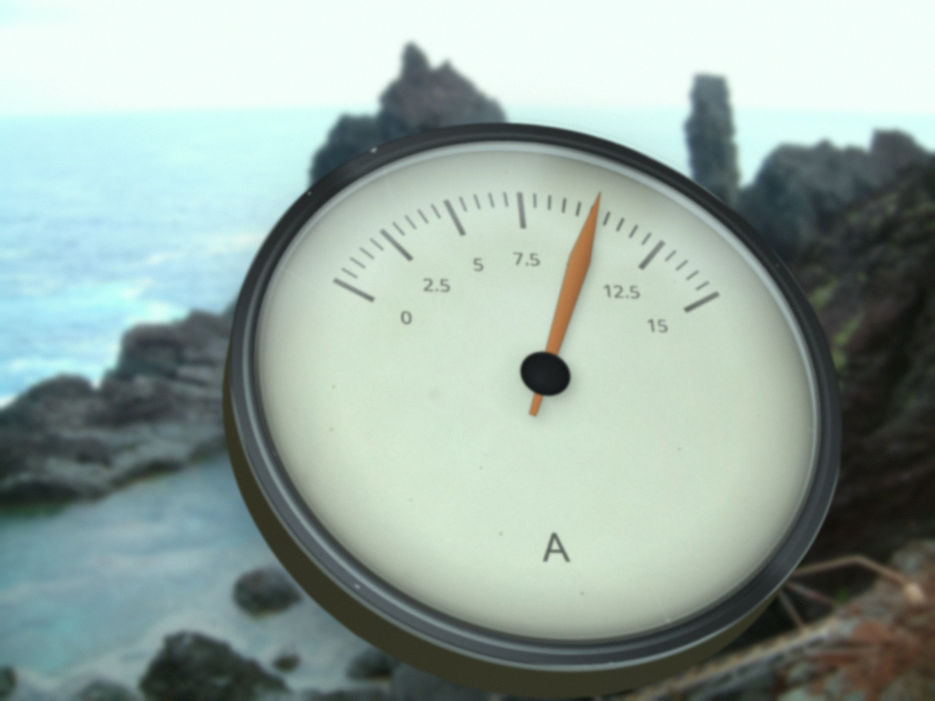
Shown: 10 A
